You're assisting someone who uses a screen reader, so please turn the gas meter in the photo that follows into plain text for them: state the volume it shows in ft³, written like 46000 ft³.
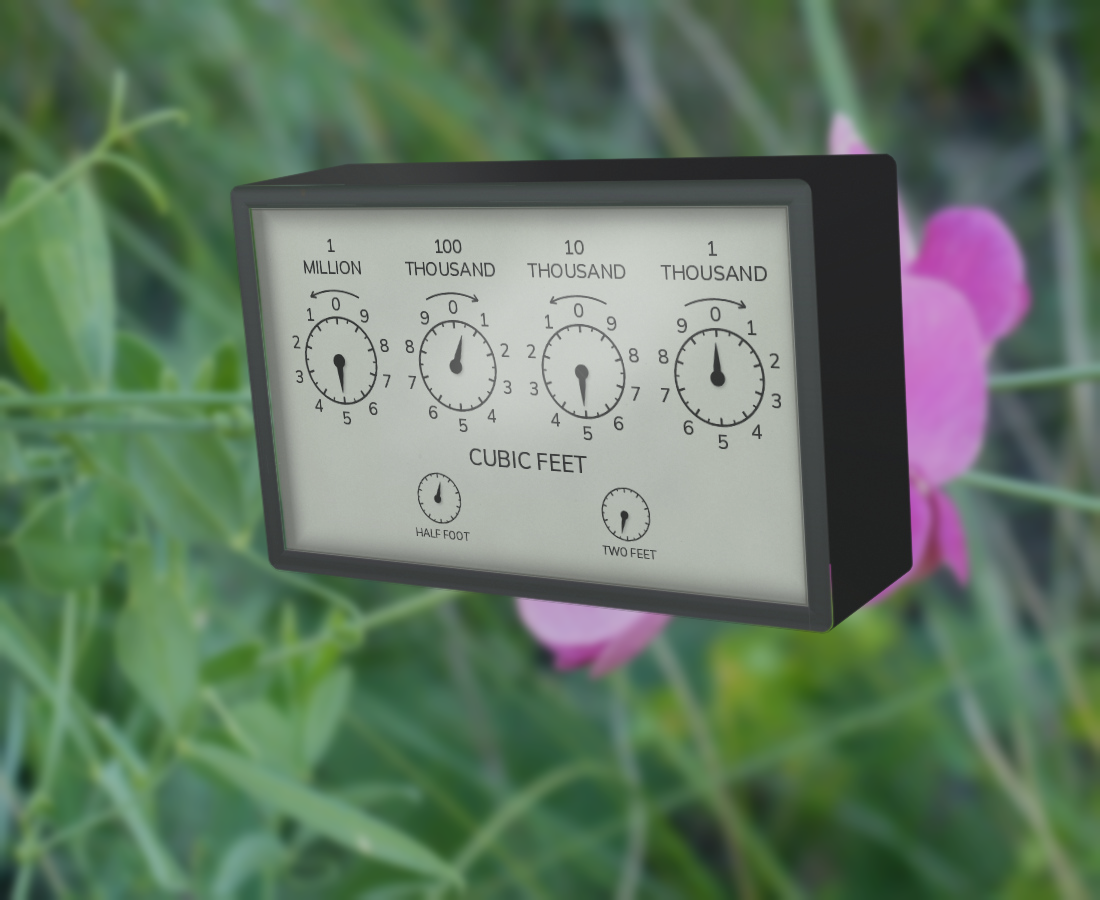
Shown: 505000 ft³
